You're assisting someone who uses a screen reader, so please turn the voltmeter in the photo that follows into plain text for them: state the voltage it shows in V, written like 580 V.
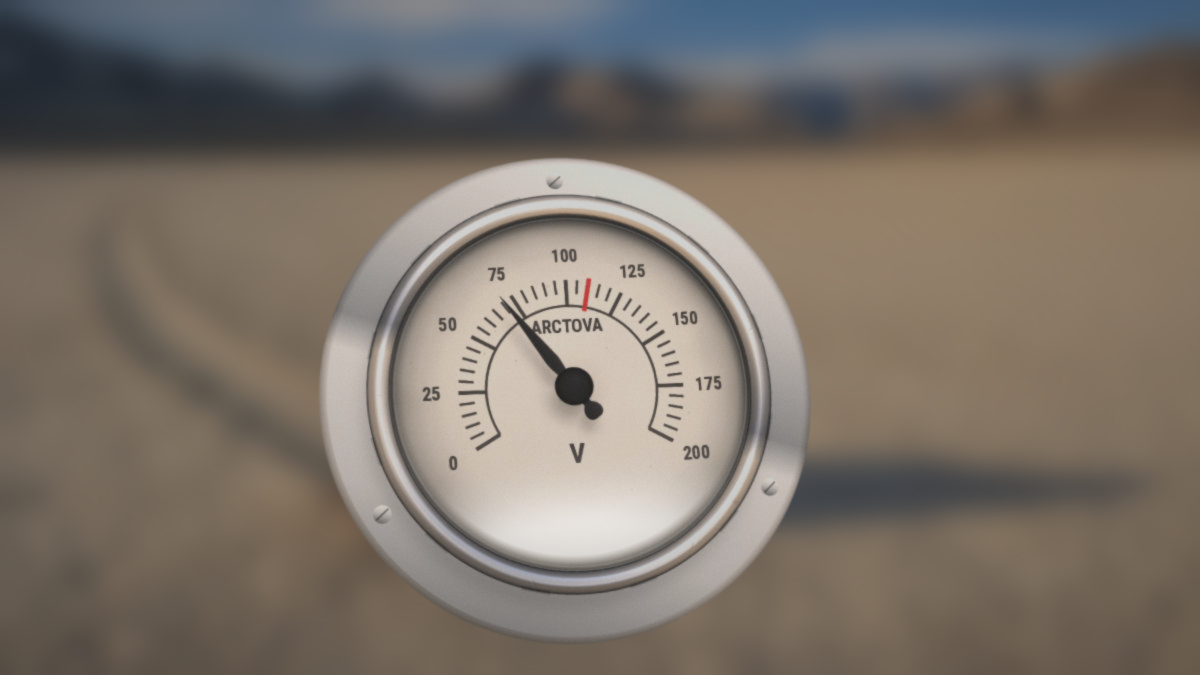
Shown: 70 V
